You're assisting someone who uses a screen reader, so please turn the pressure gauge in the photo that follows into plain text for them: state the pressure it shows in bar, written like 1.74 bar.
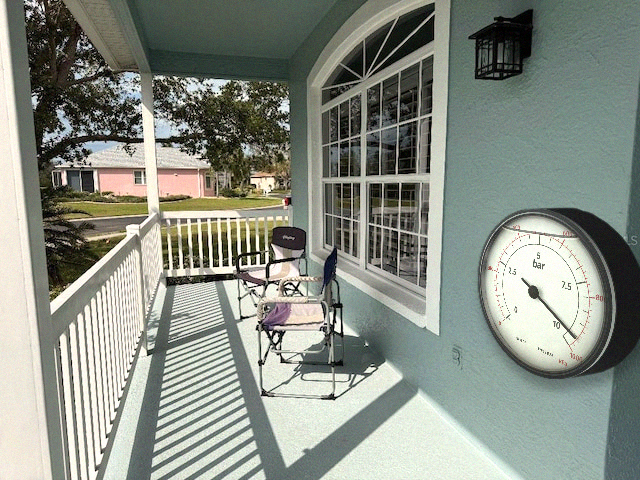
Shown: 9.5 bar
